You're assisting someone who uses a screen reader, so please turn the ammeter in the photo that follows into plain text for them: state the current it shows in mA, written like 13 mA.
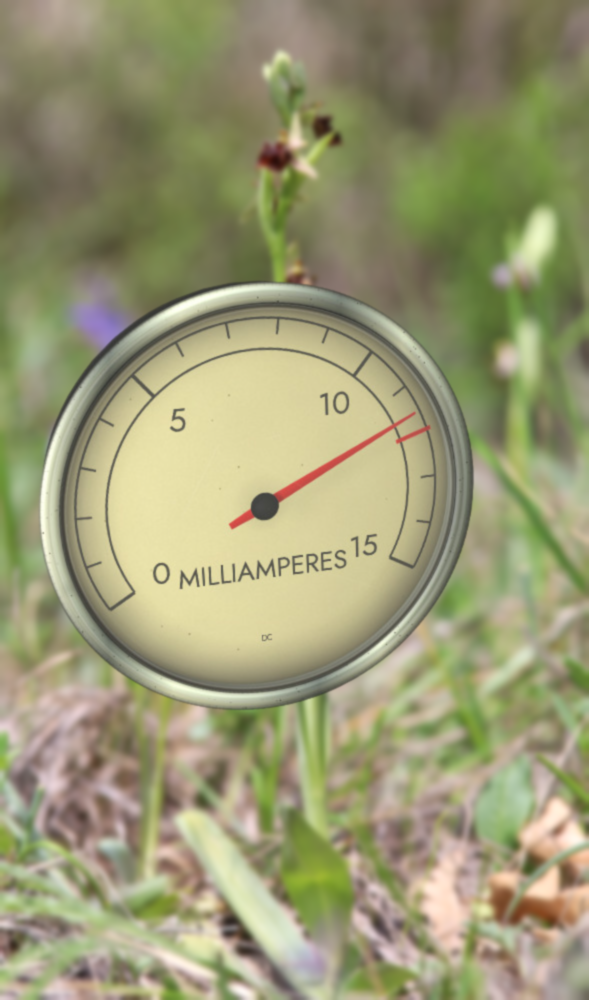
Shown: 11.5 mA
